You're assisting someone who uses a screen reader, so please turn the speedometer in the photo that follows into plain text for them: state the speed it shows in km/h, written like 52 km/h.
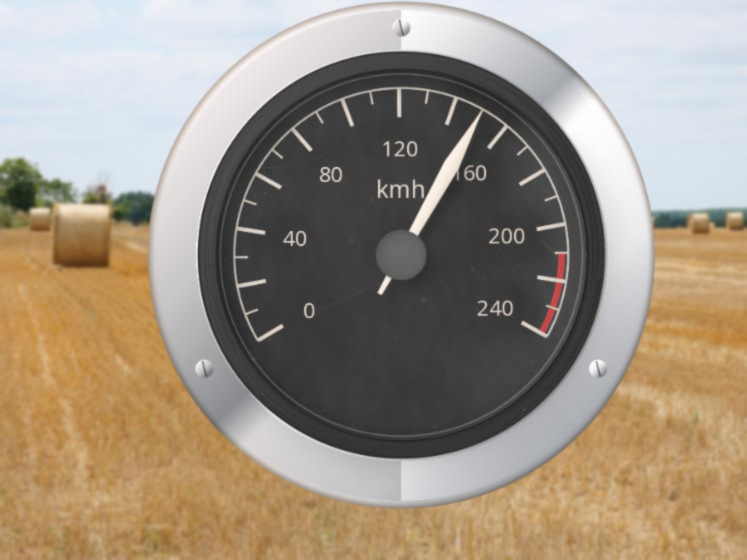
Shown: 150 km/h
